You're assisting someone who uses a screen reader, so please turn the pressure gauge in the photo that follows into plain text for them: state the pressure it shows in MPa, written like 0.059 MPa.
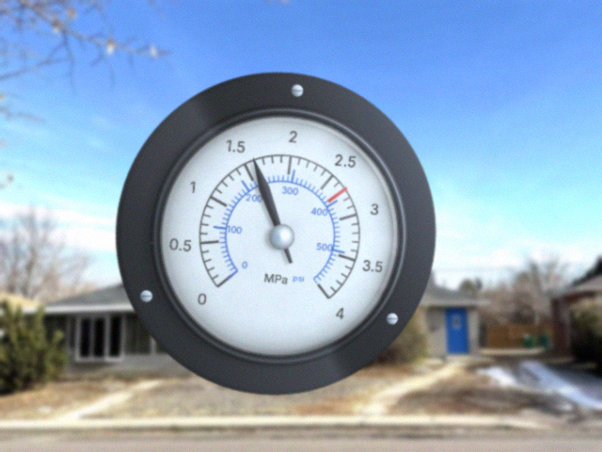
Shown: 1.6 MPa
